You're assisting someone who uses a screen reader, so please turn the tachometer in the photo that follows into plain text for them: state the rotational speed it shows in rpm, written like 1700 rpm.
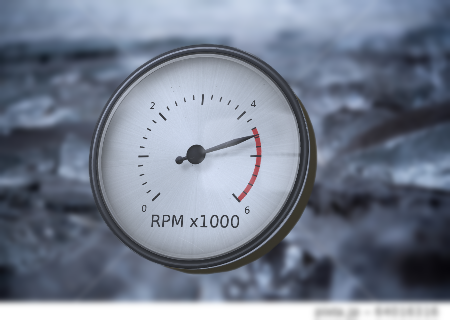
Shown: 4600 rpm
